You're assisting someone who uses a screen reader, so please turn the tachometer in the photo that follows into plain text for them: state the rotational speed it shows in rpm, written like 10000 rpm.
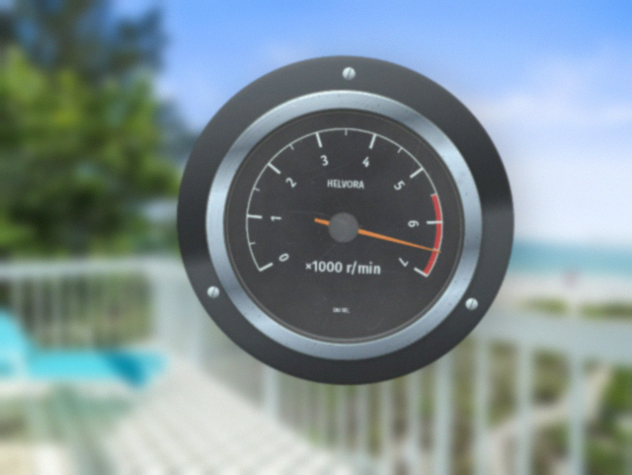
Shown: 6500 rpm
